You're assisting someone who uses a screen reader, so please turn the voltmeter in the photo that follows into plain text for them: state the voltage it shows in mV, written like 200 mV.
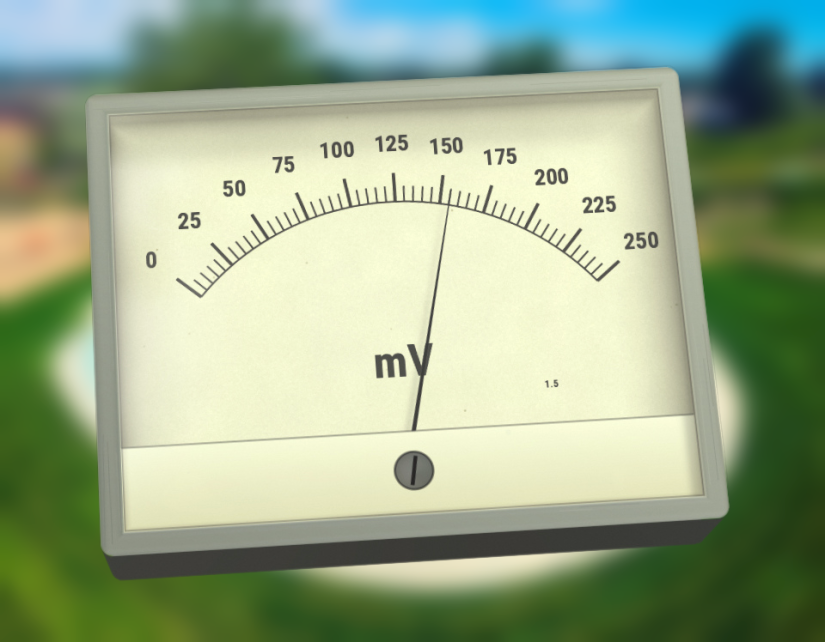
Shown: 155 mV
